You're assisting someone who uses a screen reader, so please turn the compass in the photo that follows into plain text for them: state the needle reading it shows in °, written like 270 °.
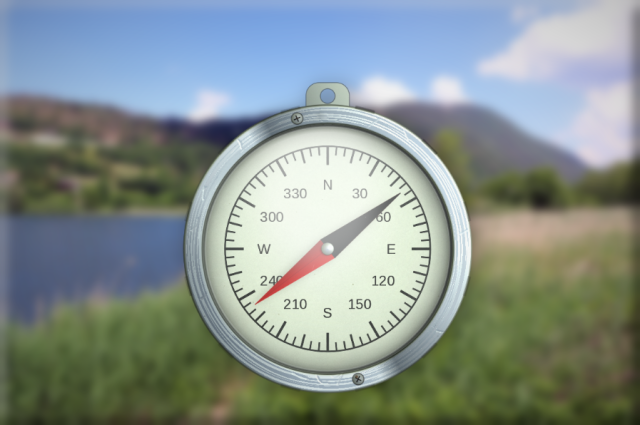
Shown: 232.5 °
